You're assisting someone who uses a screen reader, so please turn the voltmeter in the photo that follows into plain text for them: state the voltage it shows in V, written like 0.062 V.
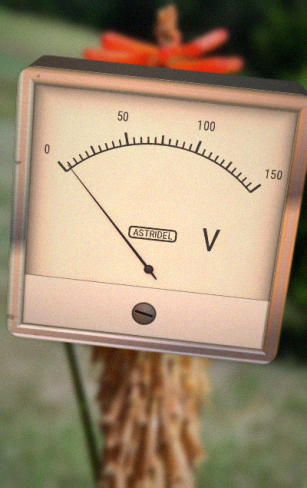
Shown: 5 V
